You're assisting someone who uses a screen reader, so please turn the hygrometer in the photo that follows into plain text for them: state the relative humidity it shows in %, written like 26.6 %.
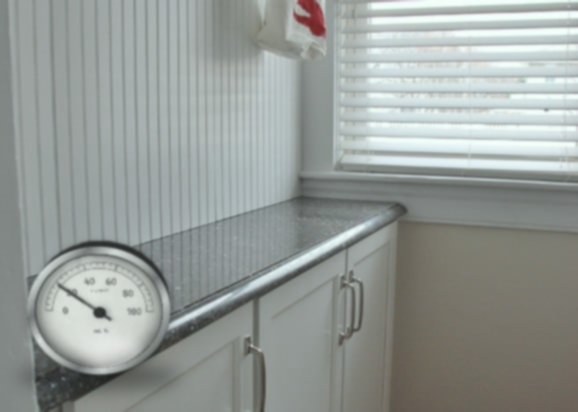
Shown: 20 %
